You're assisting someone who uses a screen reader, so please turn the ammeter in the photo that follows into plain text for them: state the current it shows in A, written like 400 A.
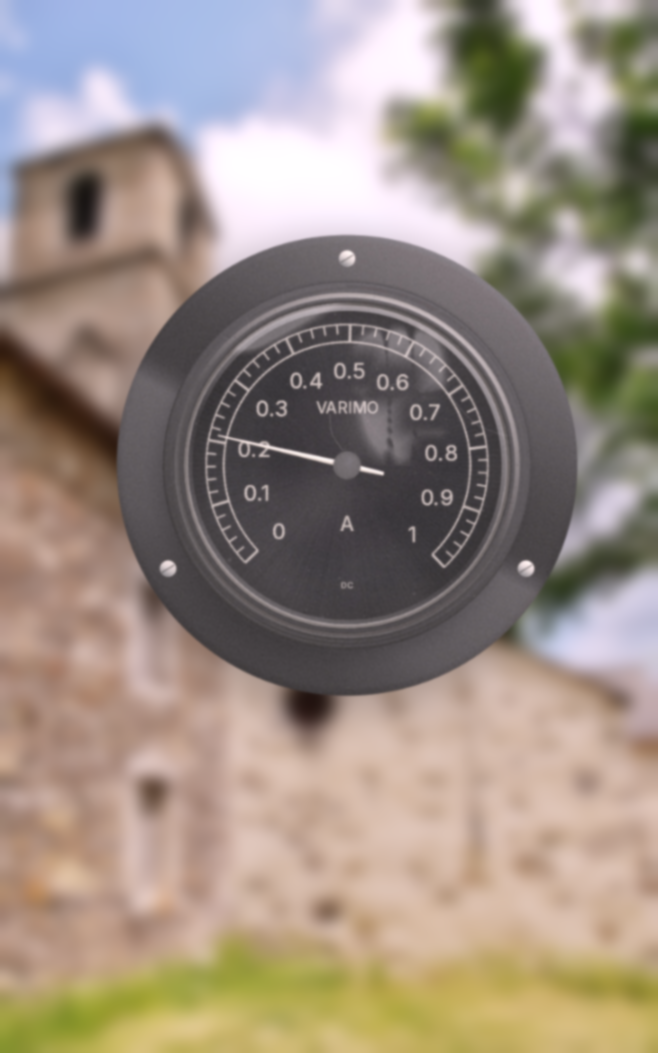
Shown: 0.21 A
